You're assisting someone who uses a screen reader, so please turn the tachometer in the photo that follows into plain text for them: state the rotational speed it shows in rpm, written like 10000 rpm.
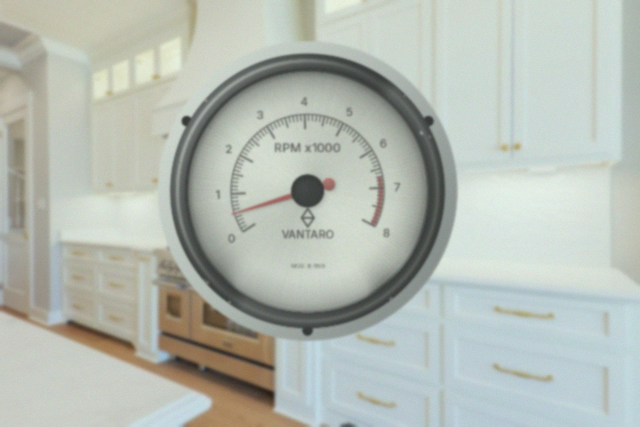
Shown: 500 rpm
